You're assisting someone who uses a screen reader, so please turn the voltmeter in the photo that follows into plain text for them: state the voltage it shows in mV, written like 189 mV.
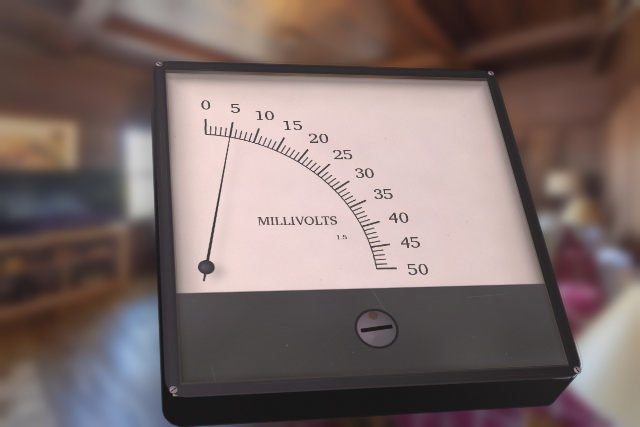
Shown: 5 mV
